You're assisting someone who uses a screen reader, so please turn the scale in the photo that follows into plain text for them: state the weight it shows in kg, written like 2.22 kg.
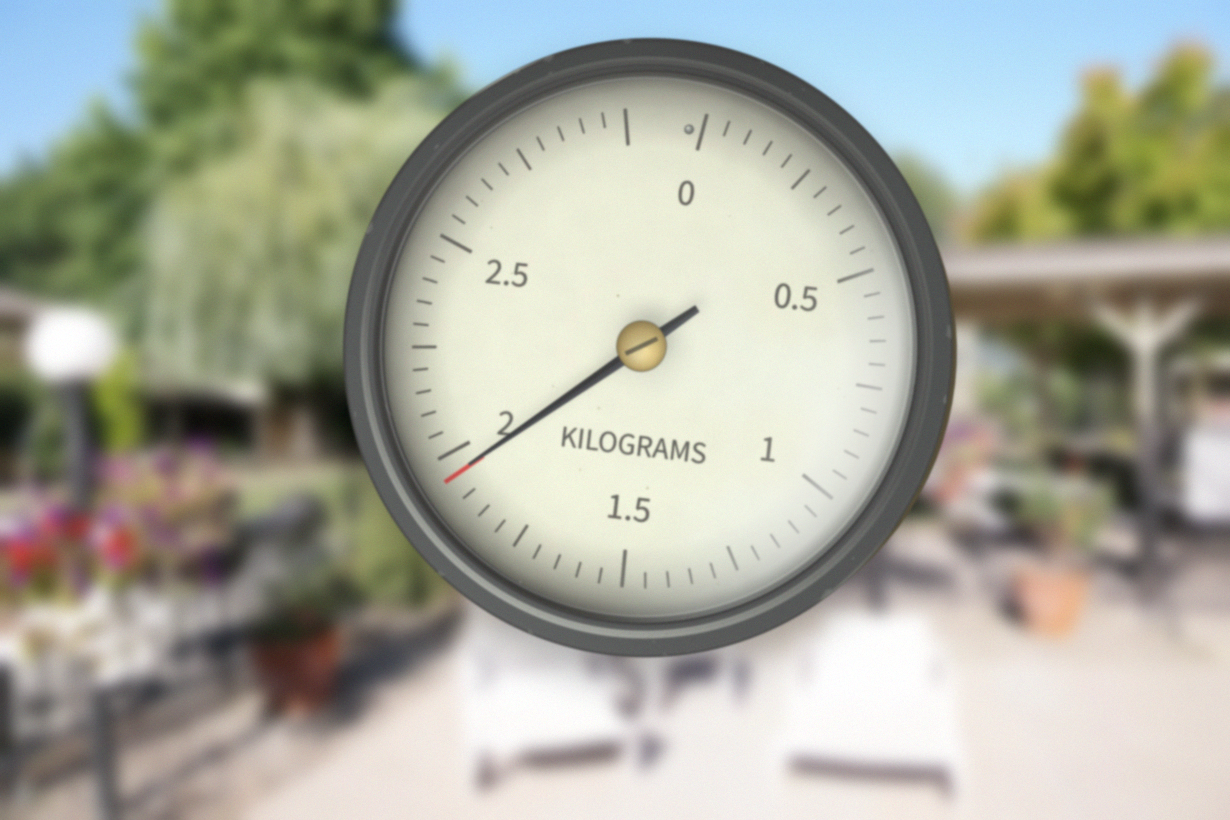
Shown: 1.95 kg
